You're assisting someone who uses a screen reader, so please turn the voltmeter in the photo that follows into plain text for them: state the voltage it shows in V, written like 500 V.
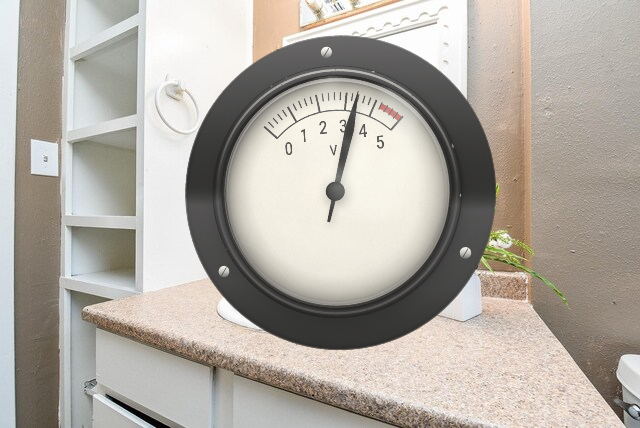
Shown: 3.4 V
